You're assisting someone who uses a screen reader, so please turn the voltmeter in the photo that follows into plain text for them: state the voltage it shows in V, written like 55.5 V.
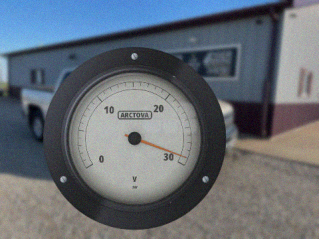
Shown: 29 V
